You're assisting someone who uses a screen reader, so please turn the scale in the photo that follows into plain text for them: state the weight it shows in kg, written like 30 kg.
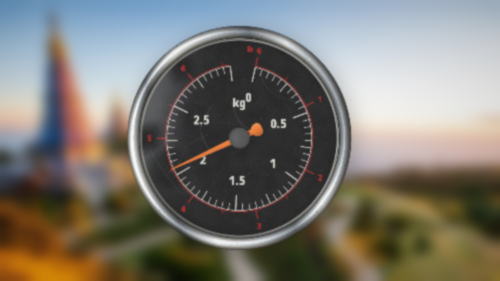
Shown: 2.05 kg
